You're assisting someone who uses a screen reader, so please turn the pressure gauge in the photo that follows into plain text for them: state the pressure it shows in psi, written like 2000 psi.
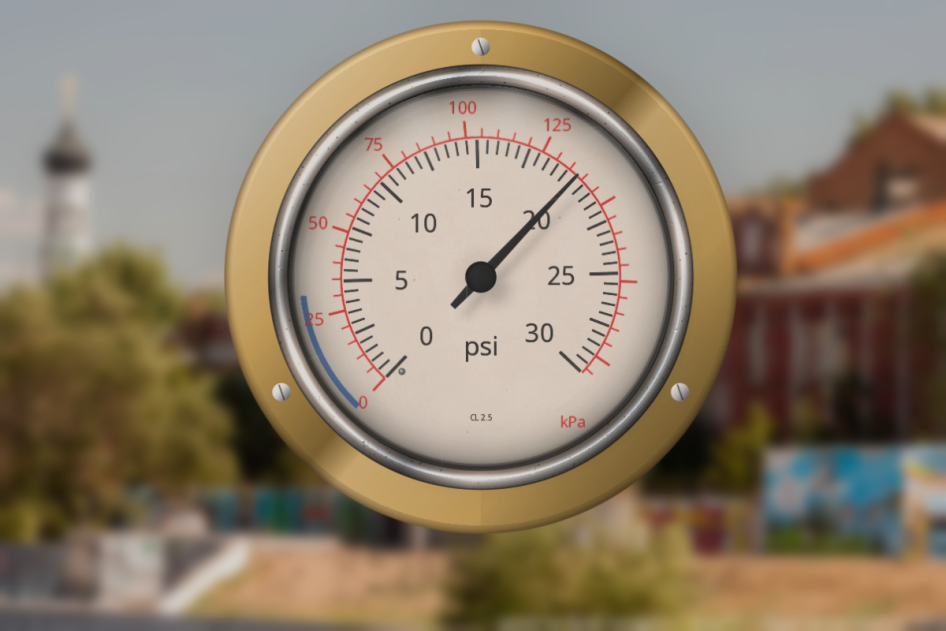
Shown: 20 psi
